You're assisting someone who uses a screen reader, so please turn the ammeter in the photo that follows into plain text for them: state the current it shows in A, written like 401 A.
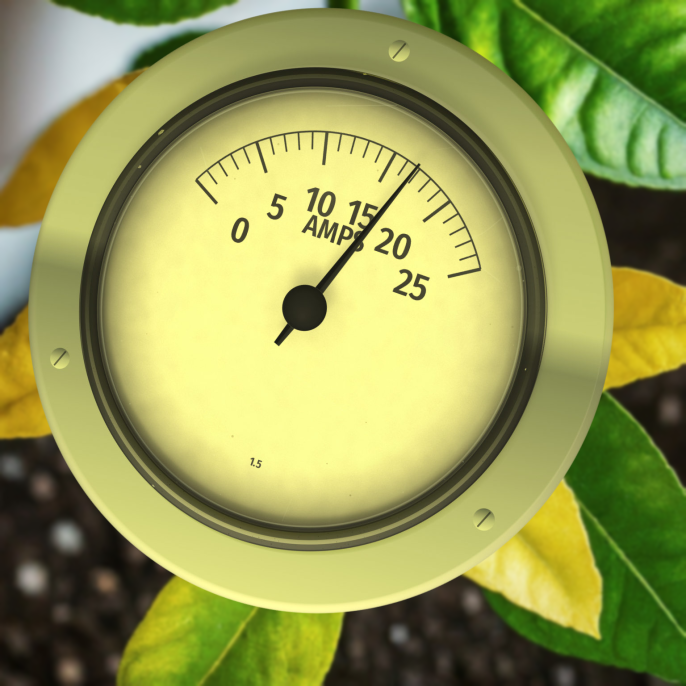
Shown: 17 A
